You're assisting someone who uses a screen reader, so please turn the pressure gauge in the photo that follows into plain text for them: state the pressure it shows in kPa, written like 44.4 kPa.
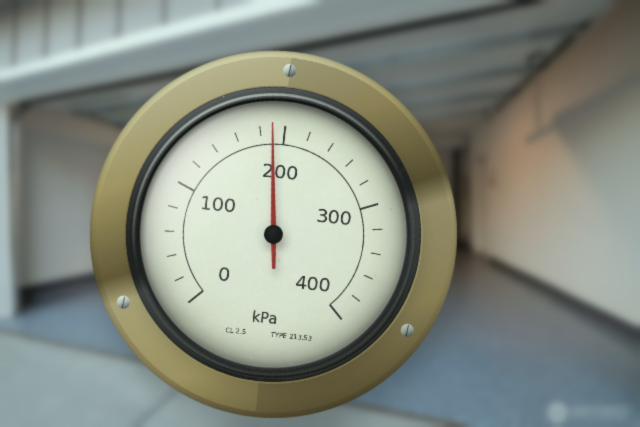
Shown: 190 kPa
